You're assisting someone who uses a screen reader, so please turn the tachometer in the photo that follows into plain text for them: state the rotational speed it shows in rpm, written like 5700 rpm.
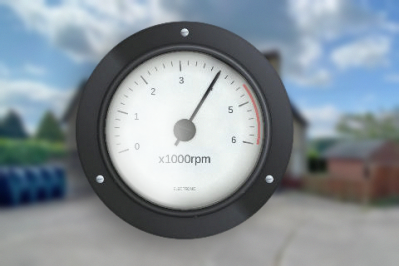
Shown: 4000 rpm
